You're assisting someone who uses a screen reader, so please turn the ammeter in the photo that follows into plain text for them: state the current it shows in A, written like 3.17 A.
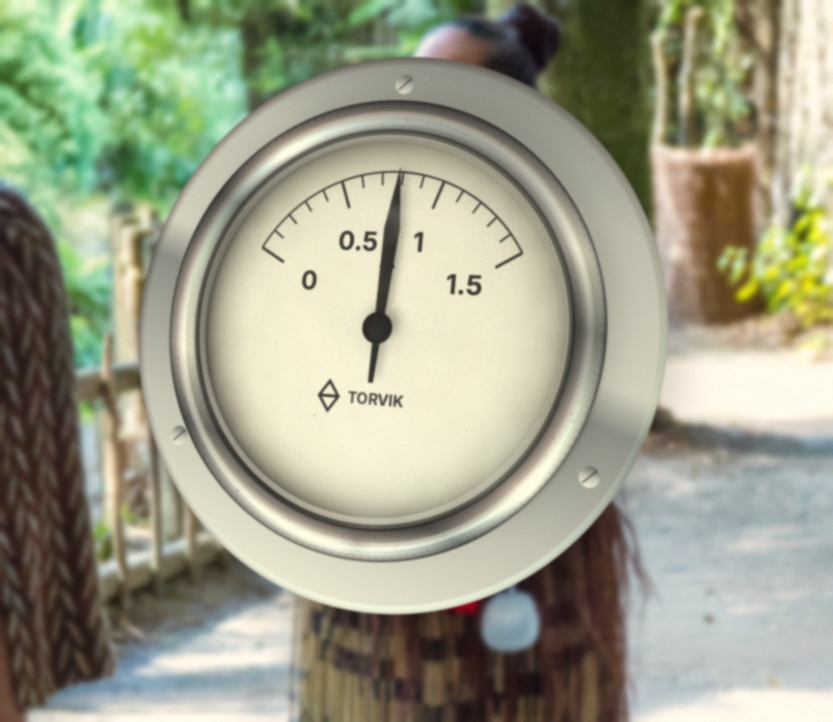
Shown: 0.8 A
